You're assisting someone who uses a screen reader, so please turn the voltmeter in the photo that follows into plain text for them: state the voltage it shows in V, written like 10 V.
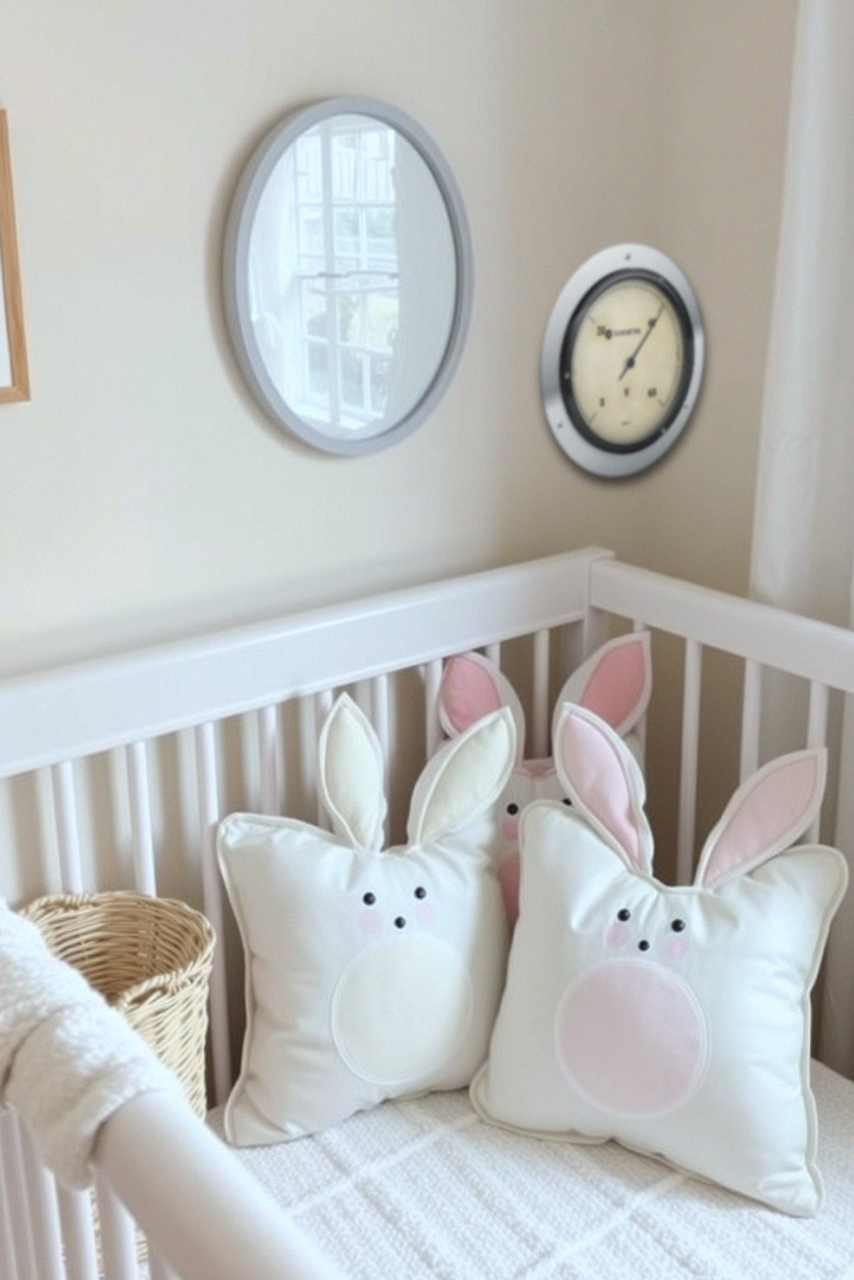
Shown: 40 V
